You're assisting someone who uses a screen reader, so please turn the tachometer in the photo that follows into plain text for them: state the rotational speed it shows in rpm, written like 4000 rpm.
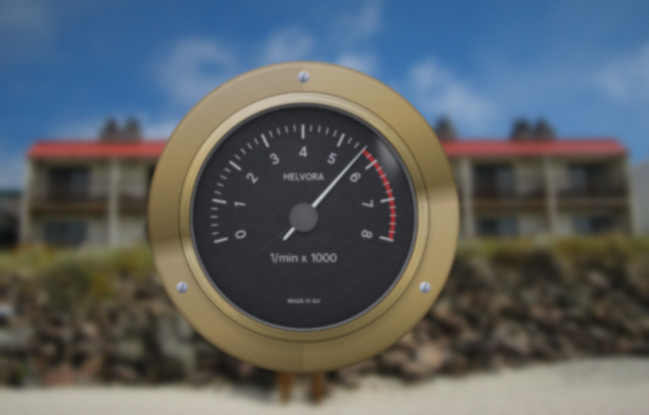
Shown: 5600 rpm
